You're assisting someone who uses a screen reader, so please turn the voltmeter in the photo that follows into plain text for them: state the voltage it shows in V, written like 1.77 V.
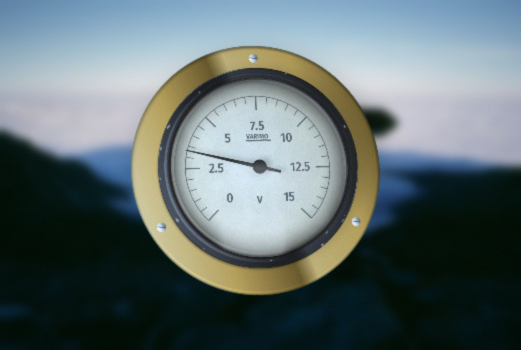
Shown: 3.25 V
